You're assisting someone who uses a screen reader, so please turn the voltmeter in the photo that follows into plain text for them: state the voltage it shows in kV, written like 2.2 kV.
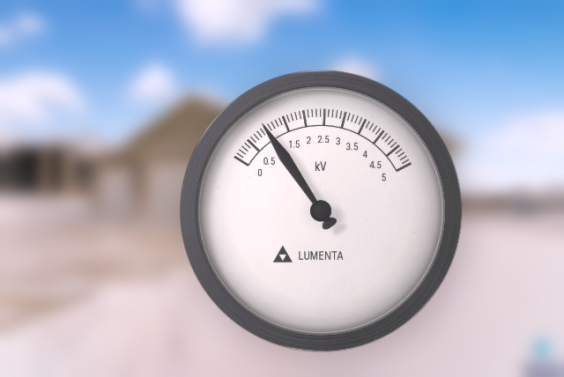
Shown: 1 kV
